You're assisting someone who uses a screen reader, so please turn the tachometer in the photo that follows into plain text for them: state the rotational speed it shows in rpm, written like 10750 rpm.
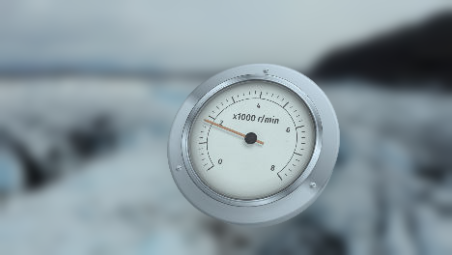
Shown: 1800 rpm
